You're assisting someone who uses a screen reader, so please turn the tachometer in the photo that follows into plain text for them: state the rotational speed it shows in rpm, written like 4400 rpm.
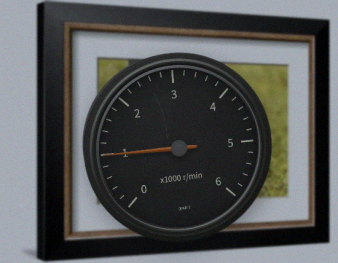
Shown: 1000 rpm
